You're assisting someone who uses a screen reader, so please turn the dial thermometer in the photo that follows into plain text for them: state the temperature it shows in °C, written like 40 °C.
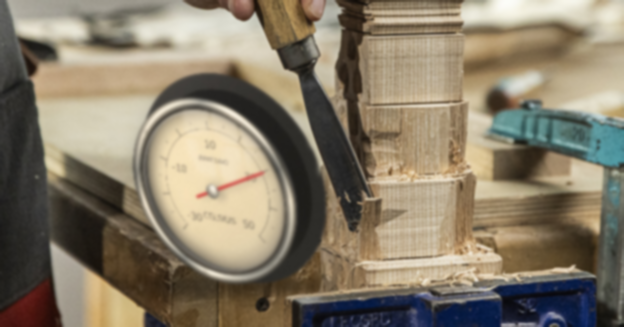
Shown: 30 °C
